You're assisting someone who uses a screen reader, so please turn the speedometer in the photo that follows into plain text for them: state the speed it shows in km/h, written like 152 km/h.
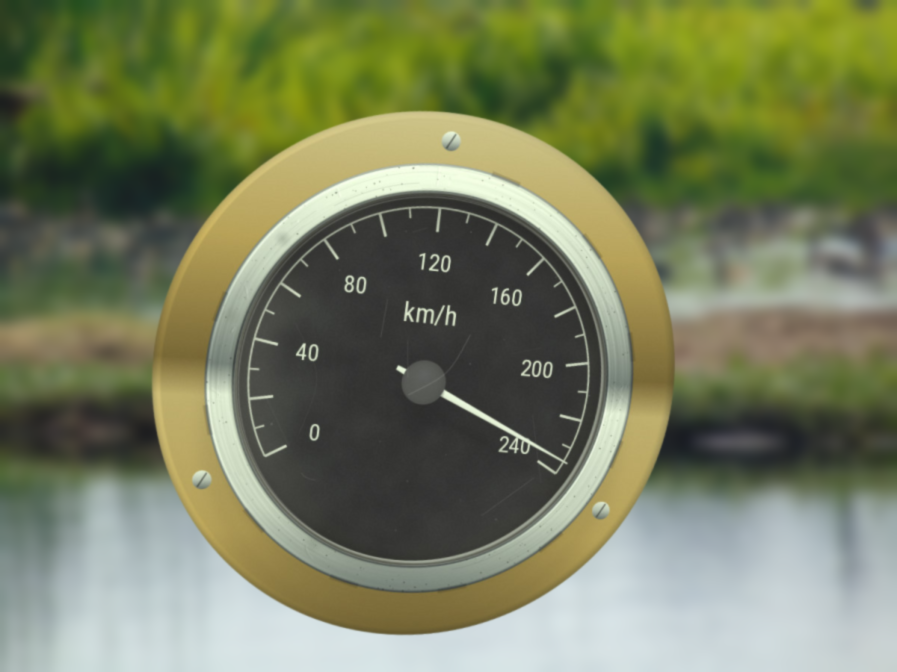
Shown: 235 km/h
